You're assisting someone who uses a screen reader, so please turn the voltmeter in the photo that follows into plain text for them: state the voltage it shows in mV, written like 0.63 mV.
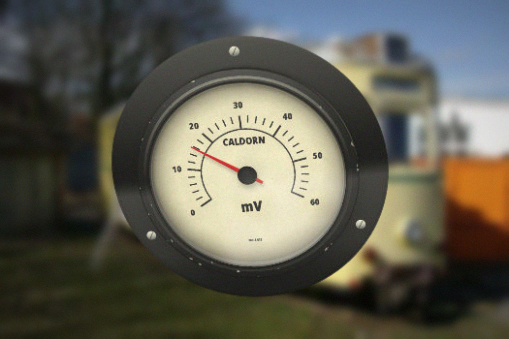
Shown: 16 mV
